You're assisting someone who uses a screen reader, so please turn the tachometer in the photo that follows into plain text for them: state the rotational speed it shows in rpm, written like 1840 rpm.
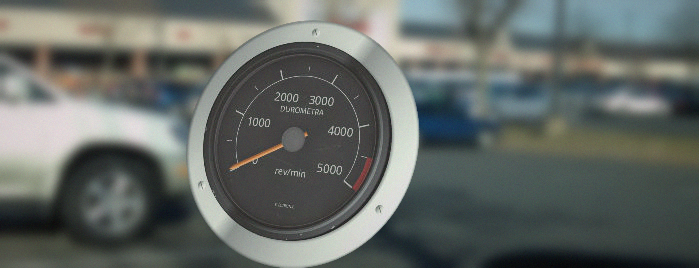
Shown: 0 rpm
